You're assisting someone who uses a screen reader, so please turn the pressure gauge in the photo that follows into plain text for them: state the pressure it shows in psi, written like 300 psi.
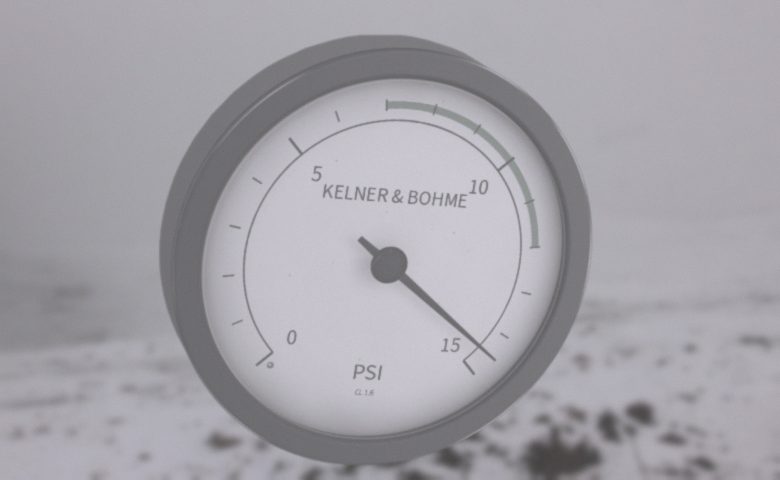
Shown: 14.5 psi
